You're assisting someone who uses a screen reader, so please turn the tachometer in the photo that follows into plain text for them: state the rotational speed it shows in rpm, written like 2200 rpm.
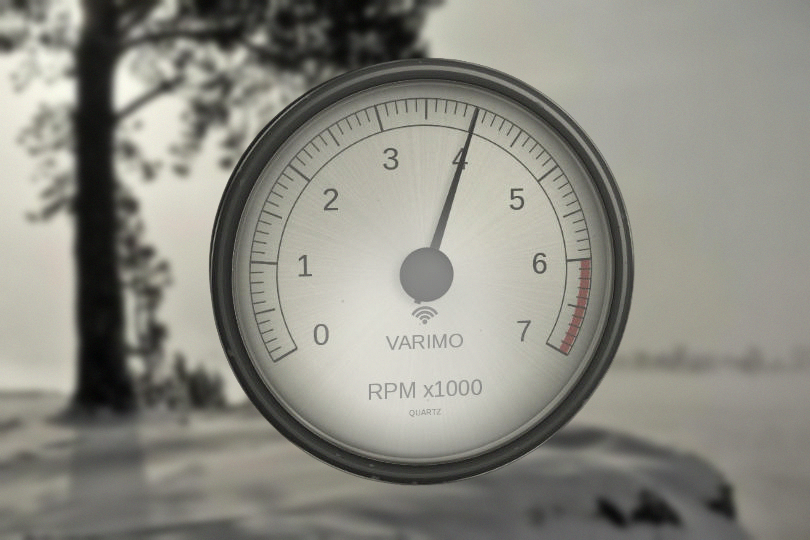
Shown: 4000 rpm
